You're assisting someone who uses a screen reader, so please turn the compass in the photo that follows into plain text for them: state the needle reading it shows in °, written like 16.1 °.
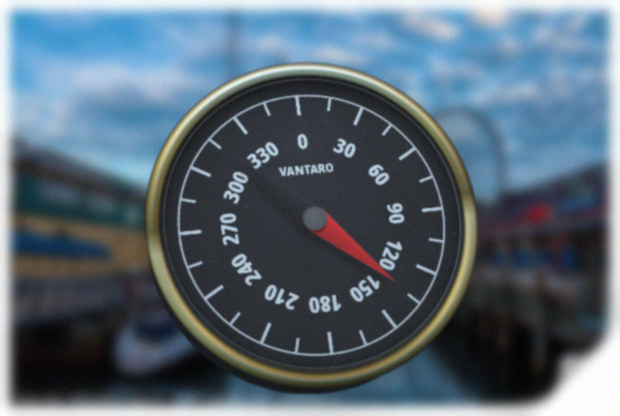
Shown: 135 °
